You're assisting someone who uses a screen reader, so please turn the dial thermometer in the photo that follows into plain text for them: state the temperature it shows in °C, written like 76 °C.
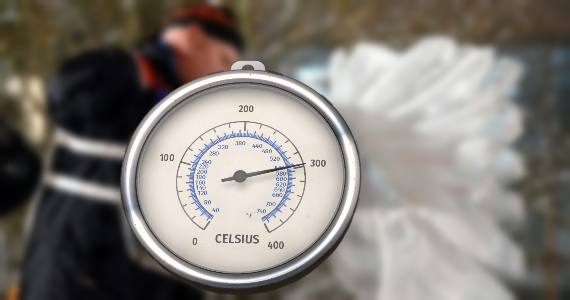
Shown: 300 °C
